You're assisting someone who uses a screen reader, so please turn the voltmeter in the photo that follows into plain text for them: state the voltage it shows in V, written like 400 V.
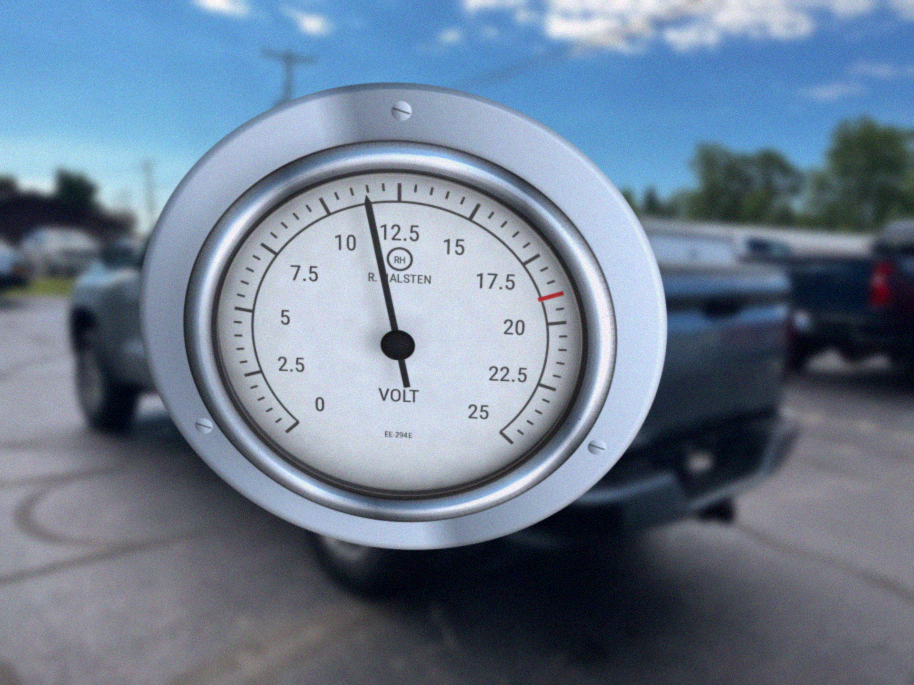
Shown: 11.5 V
